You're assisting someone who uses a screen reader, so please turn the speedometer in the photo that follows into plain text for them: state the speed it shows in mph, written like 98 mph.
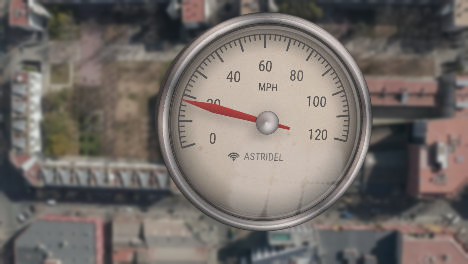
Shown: 18 mph
